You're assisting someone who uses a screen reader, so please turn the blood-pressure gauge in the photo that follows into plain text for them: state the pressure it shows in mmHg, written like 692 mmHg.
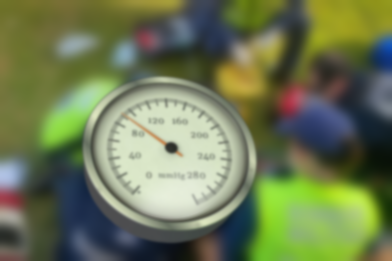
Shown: 90 mmHg
